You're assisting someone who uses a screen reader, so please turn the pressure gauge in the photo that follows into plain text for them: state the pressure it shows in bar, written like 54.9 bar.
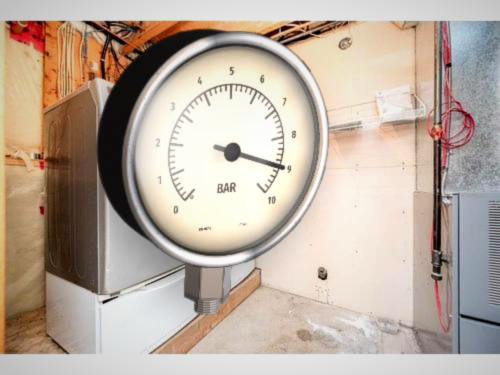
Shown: 9 bar
